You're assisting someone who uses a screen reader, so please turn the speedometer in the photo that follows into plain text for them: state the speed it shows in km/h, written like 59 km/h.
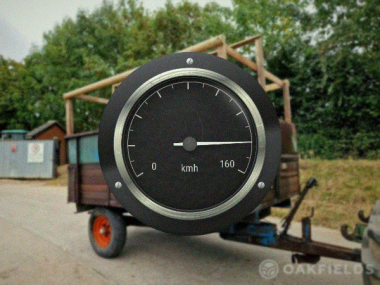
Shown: 140 km/h
